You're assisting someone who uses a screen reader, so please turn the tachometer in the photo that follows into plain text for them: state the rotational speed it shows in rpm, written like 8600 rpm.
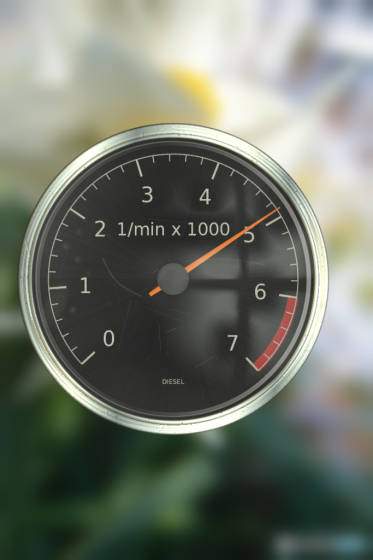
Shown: 4900 rpm
